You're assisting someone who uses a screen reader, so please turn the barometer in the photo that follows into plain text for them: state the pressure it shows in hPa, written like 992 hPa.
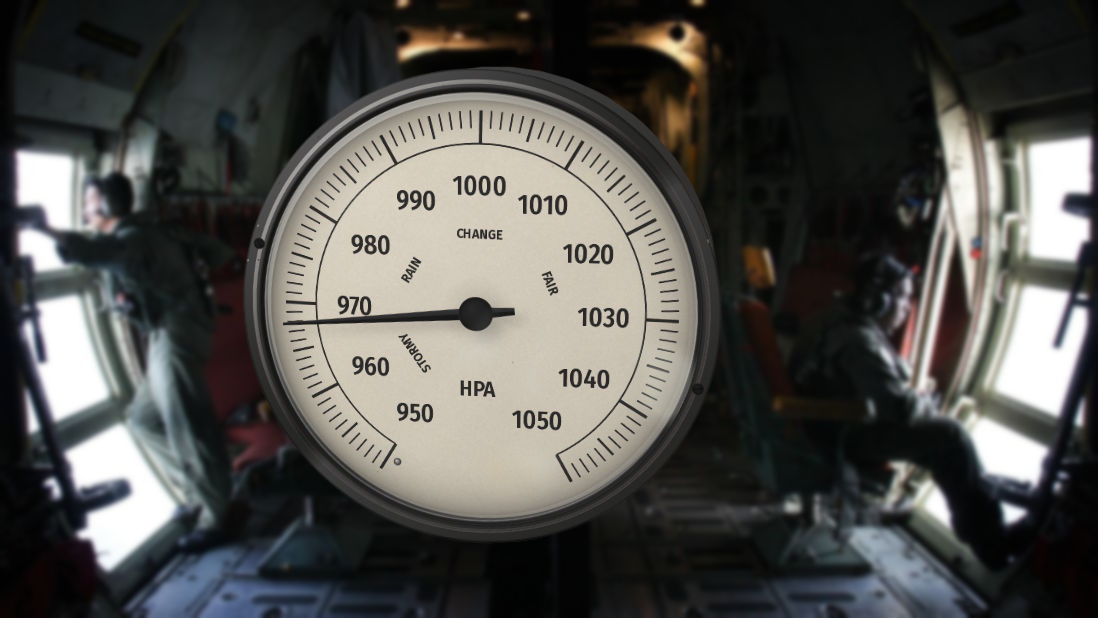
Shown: 968 hPa
